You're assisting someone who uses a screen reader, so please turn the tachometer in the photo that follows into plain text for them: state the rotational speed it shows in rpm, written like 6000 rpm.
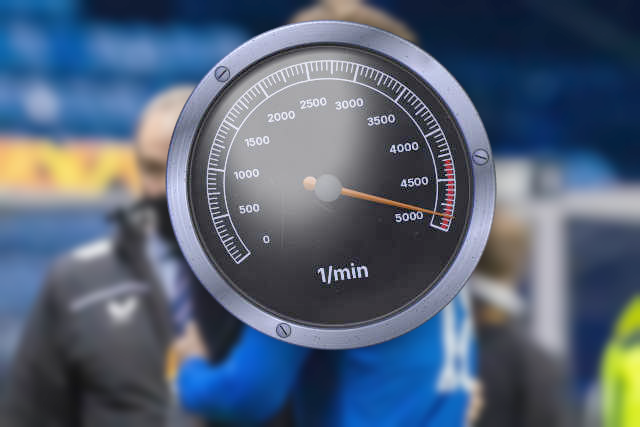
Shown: 4850 rpm
